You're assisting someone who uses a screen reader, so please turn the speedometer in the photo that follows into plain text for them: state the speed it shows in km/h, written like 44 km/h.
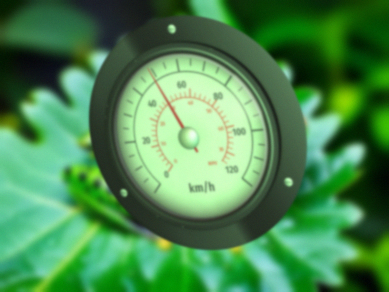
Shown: 50 km/h
